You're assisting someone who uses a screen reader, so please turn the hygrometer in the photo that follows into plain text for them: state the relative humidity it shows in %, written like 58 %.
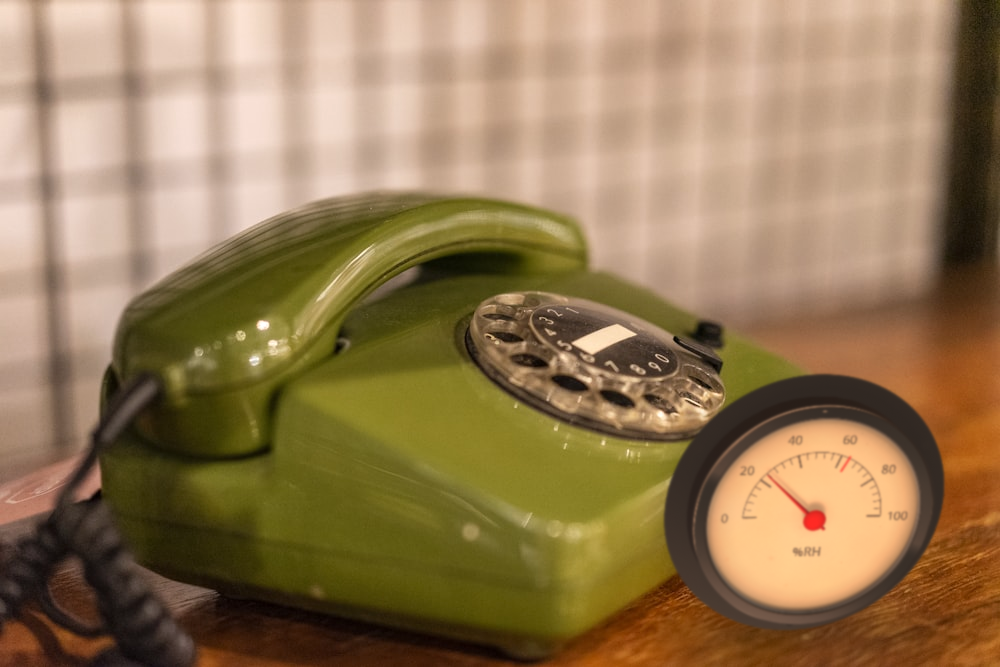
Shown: 24 %
